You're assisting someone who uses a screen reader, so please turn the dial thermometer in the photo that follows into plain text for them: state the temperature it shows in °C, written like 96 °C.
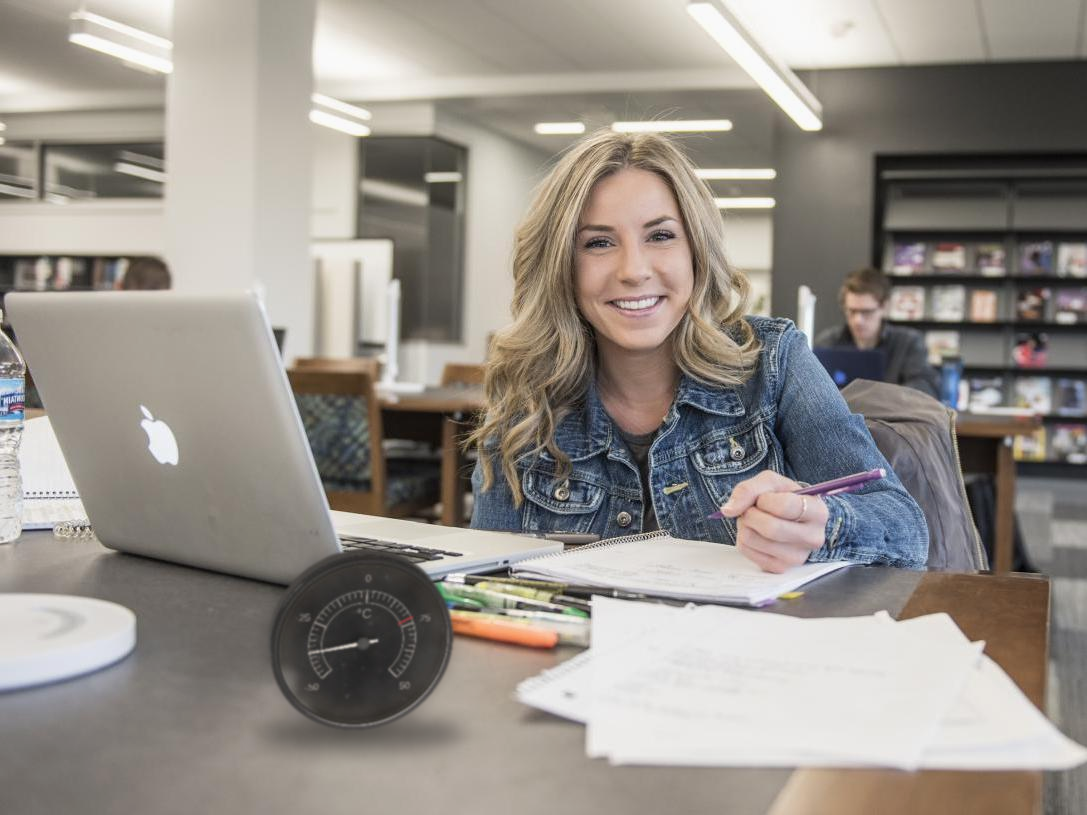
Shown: -37.5 °C
